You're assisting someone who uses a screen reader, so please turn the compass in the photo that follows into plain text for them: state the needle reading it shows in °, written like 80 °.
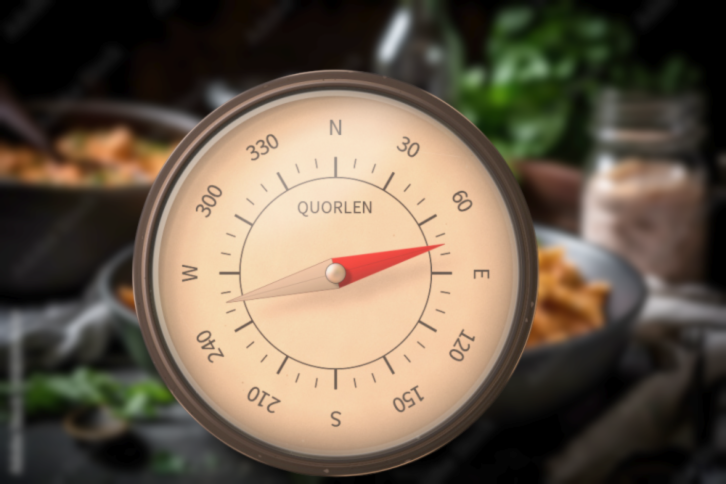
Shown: 75 °
